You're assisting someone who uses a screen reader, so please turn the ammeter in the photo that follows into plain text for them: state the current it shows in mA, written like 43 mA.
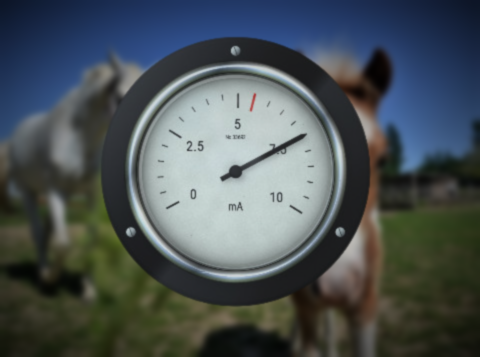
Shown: 7.5 mA
